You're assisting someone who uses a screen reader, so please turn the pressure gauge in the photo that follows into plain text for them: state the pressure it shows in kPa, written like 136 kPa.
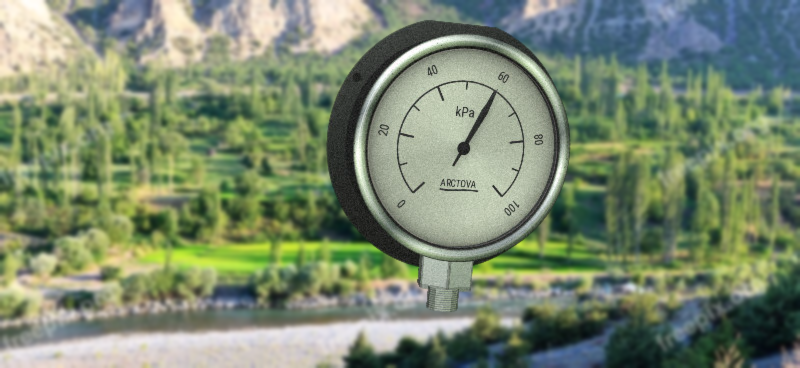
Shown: 60 kPa
